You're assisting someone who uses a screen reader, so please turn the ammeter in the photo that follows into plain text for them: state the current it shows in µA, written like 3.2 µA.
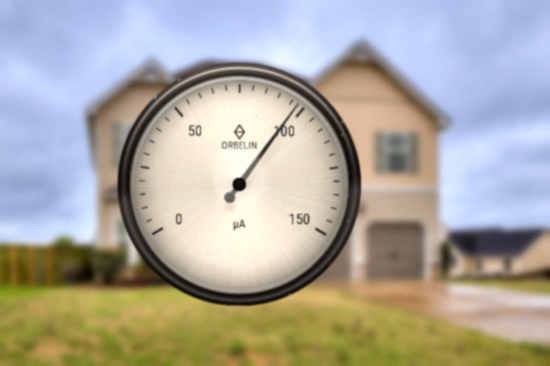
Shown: 97.5 µA
